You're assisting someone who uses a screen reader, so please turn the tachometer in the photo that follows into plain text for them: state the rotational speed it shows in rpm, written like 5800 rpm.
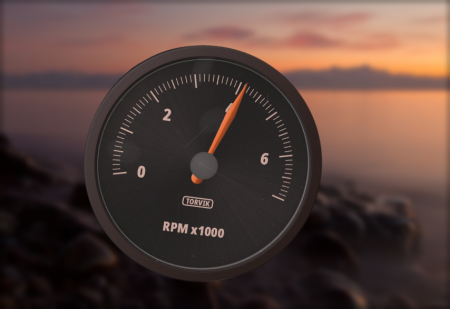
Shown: 4100 rpm
